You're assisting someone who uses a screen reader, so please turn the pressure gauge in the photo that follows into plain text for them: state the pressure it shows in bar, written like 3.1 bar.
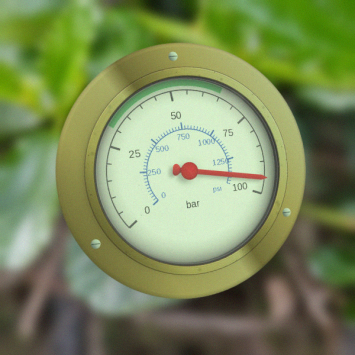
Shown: 95 bar
